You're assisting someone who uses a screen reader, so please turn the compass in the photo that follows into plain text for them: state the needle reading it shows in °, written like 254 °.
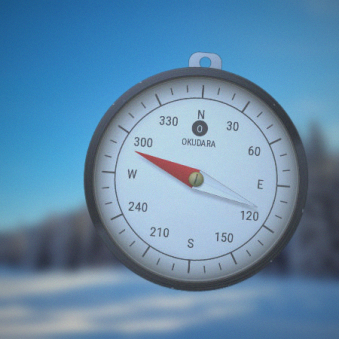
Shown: 290 °
